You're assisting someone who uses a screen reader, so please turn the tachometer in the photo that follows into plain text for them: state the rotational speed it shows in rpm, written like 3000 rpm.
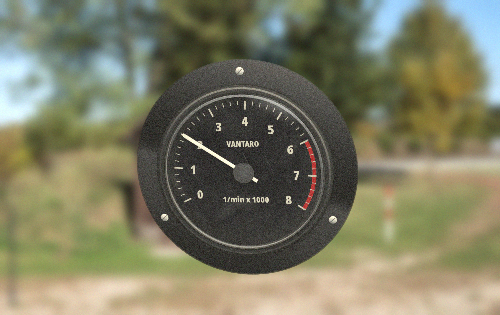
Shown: 2000 rpm
